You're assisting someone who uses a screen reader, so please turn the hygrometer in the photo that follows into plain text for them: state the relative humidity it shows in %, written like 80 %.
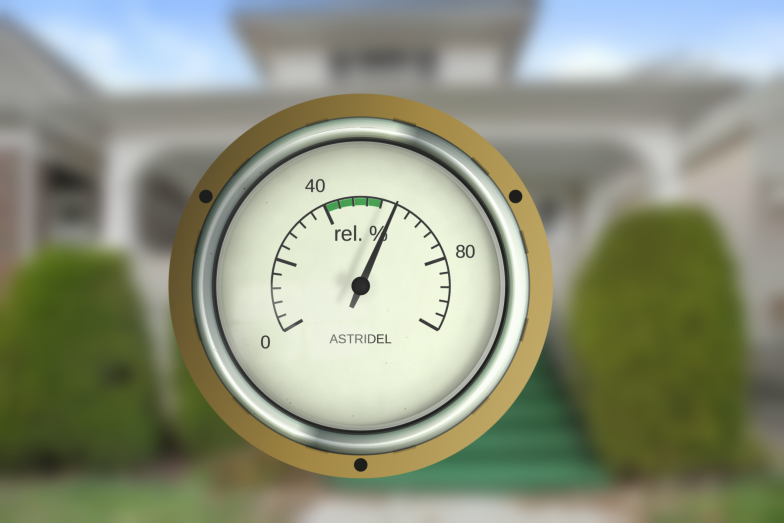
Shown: 60 %
